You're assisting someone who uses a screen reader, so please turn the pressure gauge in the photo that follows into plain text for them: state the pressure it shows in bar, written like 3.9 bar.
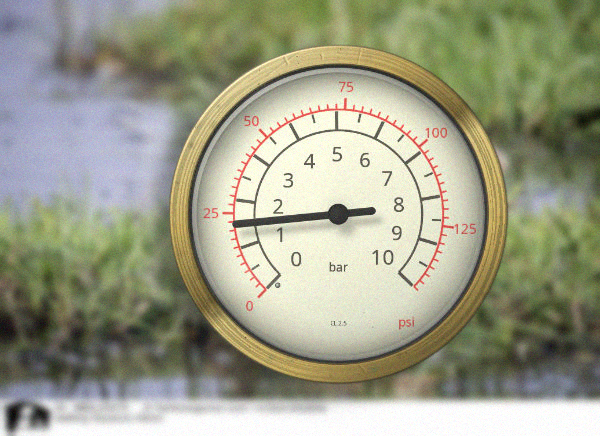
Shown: 1.5 bar
